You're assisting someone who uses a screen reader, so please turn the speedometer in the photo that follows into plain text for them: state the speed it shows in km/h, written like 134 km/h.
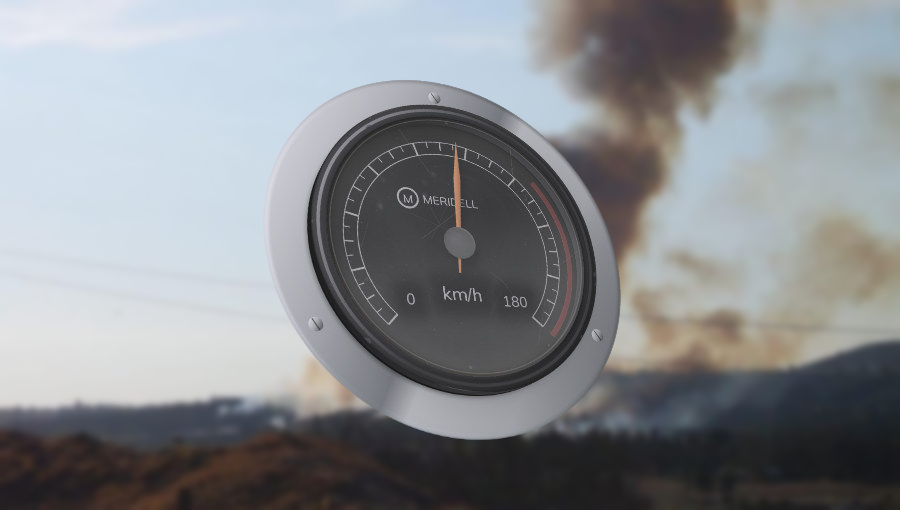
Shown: 95 km/h
